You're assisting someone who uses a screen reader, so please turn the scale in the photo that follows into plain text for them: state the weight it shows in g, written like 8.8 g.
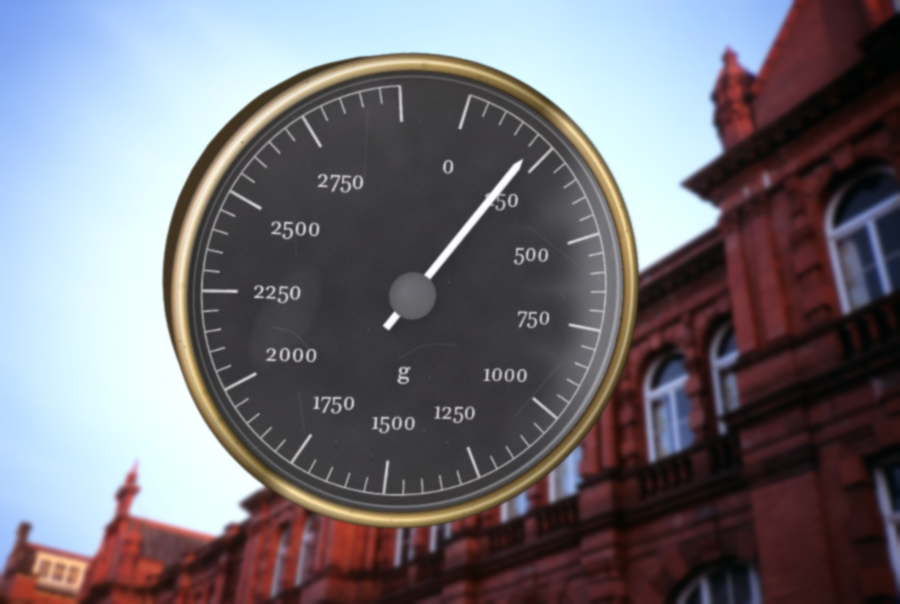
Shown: 200 g
